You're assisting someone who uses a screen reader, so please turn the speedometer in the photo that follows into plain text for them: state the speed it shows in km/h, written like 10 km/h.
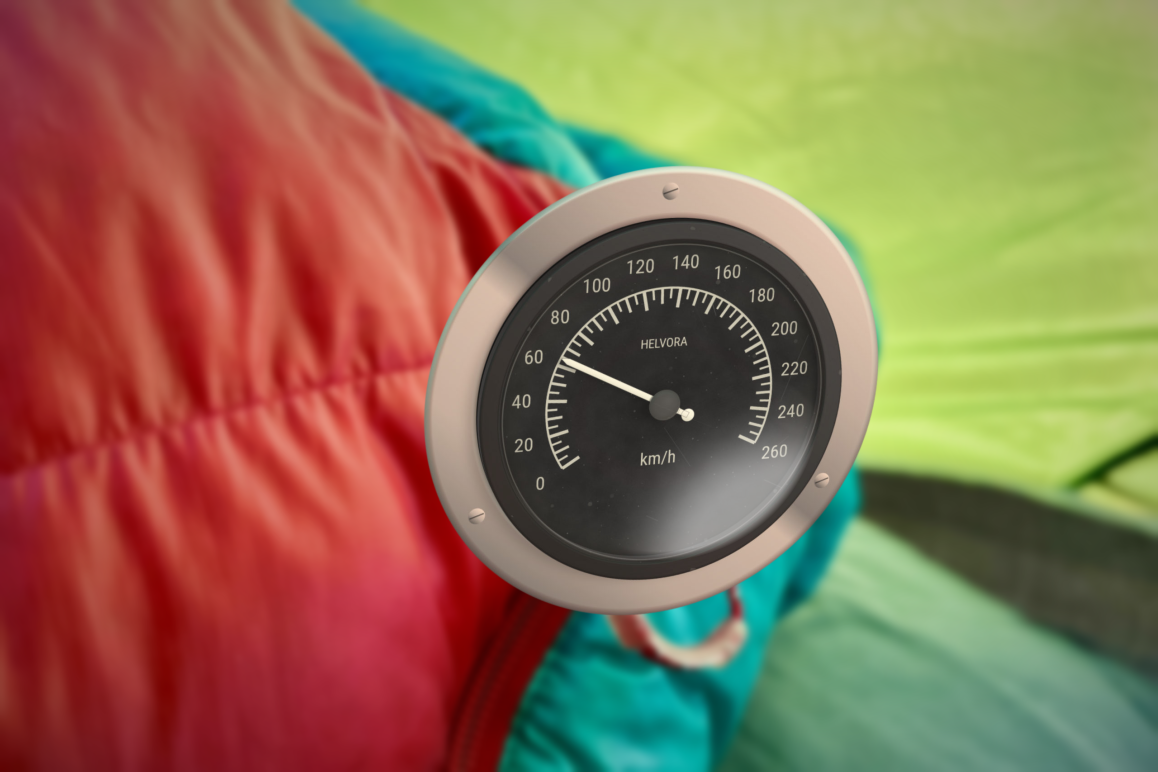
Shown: 65 km/h
